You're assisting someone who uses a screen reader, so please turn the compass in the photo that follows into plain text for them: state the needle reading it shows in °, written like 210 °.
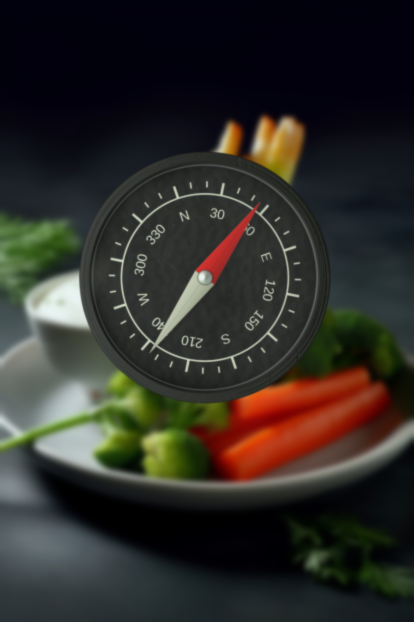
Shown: 55 °
